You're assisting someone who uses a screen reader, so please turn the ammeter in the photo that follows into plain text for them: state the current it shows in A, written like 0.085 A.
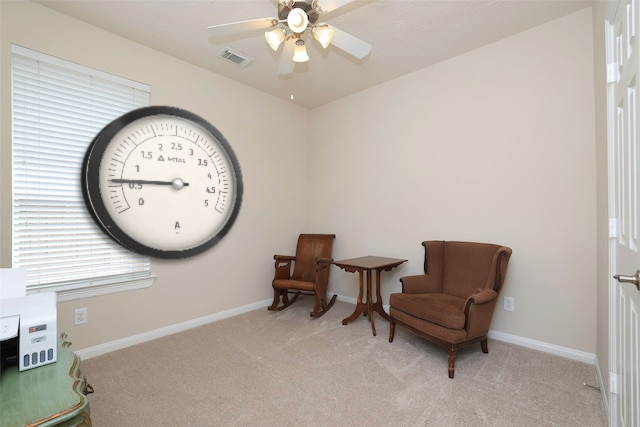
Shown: 0.6 A
